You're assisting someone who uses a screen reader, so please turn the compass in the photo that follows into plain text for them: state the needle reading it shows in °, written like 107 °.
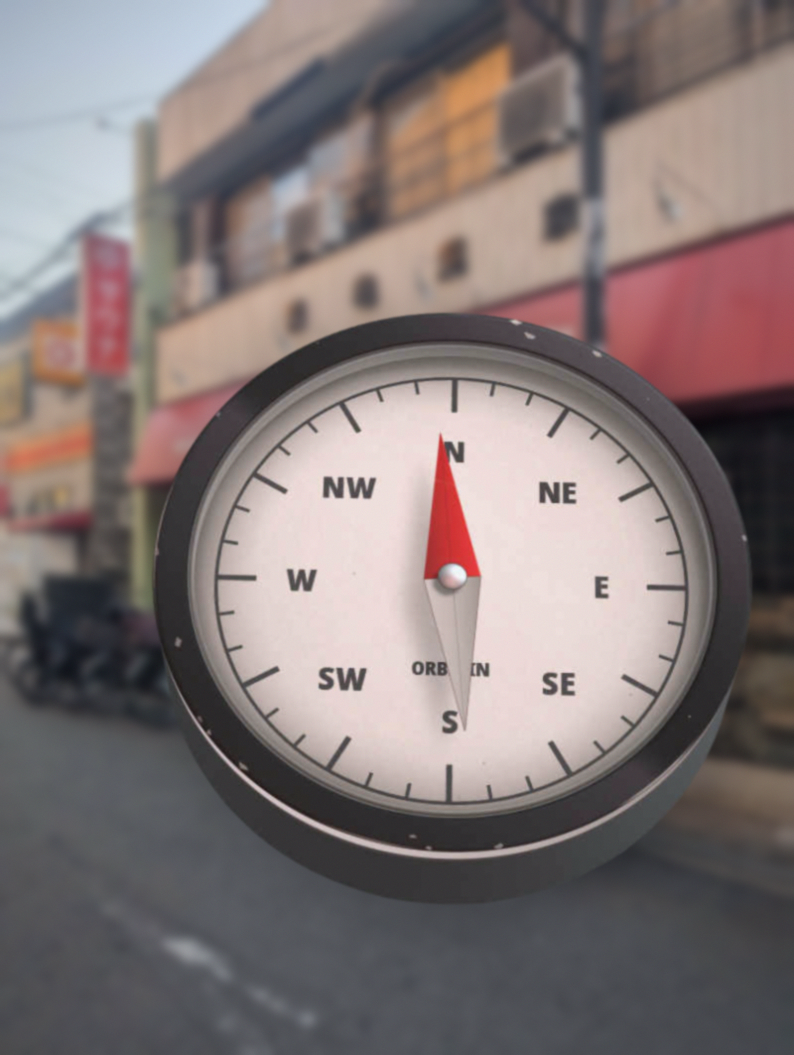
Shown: 355 °
